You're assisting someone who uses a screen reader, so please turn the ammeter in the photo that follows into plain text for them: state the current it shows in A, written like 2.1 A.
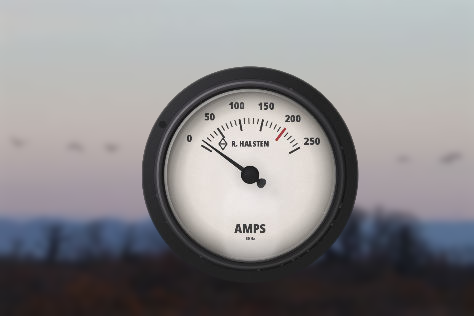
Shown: 10 A
